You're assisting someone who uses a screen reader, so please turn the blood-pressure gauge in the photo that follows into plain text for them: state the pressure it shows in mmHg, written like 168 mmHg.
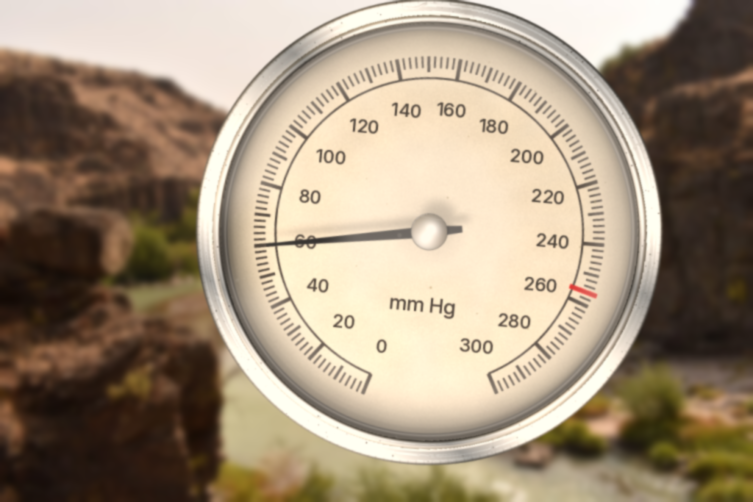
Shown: 60 mmHg
